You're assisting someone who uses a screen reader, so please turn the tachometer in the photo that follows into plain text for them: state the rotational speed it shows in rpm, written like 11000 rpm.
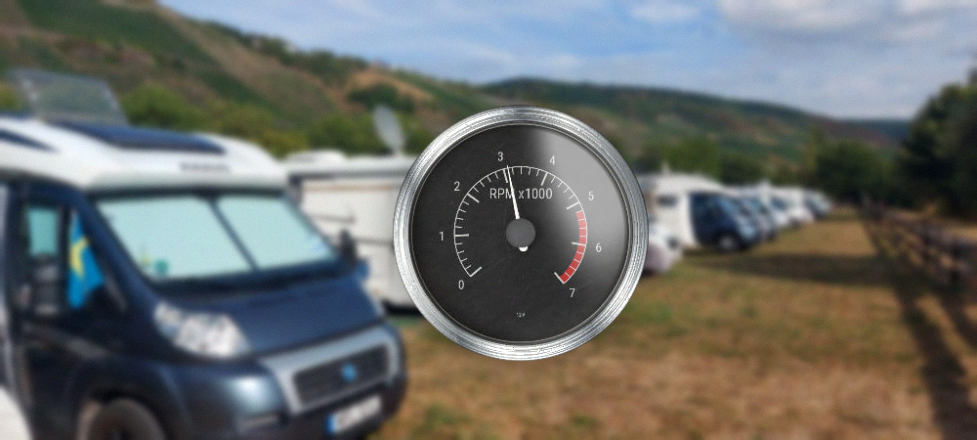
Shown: 3100 rpm
